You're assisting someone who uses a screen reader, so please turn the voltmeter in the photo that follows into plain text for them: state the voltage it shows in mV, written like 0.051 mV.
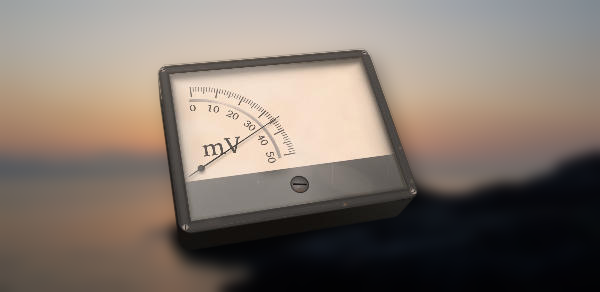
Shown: 35 mV
